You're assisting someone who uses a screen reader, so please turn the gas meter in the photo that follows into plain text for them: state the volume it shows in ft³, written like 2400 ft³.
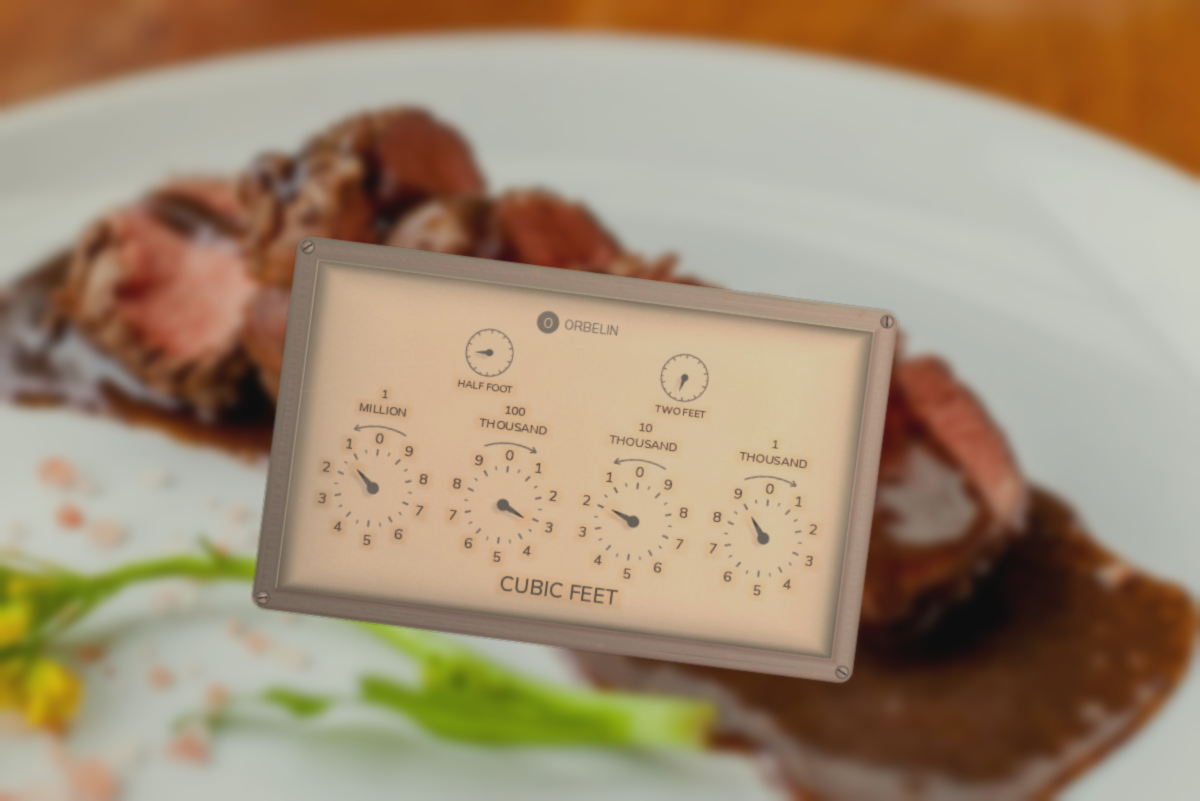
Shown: 131900 ft³
